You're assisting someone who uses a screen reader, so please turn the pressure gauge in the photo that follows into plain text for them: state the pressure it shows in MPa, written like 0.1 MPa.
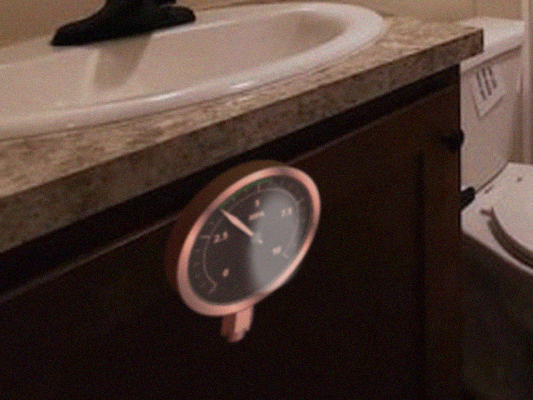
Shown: 3.5 MPa
